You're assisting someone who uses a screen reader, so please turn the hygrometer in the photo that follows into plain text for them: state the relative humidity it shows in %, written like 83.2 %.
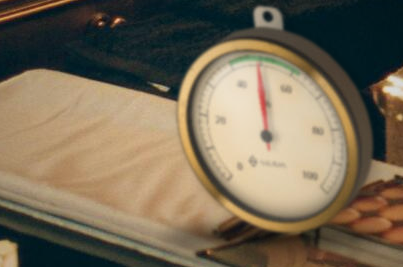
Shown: 50 %
